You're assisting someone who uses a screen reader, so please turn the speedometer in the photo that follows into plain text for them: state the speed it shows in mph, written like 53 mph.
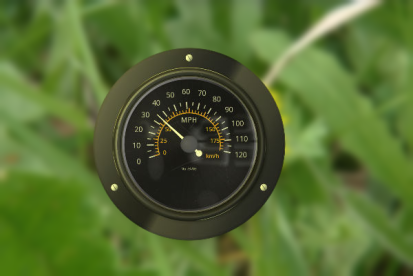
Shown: 35 mph
